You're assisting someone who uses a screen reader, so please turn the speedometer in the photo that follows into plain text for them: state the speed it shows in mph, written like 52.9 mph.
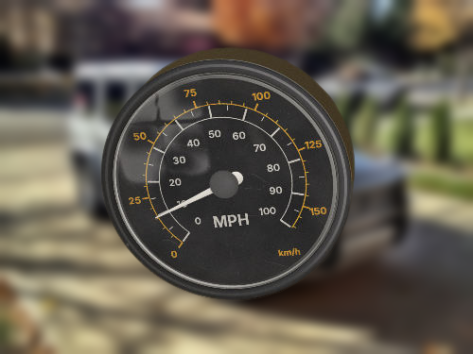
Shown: 10 mph
